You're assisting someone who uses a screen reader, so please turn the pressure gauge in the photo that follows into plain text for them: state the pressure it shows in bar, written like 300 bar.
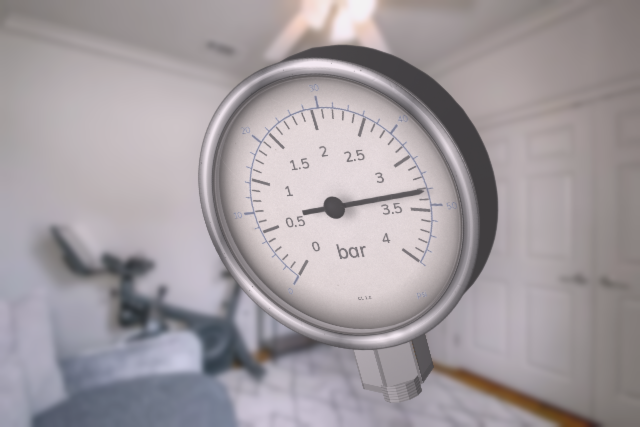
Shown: 3.3 bar
